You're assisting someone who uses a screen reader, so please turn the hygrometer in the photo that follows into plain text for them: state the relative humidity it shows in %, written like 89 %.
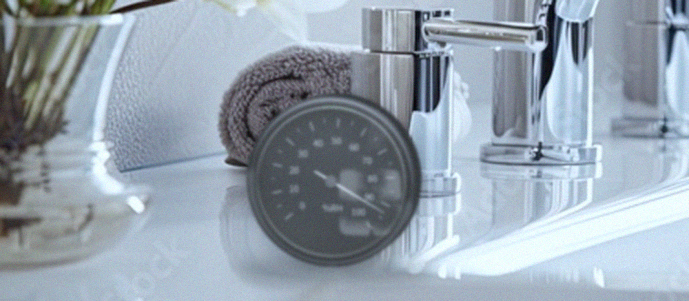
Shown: 92.5 %
